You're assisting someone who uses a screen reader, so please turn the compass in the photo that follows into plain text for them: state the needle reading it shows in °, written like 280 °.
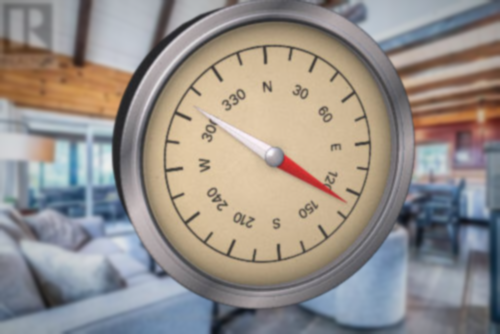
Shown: 127.5 °
